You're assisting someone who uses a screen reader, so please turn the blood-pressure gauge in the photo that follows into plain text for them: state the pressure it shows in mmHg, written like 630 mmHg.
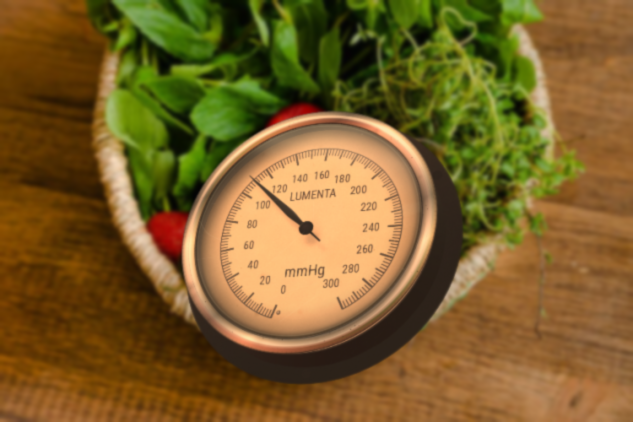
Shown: 110 mmHg
